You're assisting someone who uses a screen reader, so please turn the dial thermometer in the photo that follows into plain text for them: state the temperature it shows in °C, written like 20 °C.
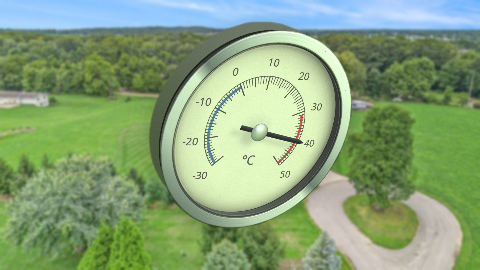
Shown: 40 °C
